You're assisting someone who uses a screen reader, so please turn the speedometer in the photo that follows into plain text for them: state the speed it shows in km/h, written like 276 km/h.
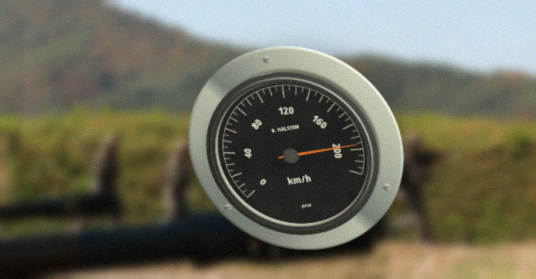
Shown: 195 km/h
